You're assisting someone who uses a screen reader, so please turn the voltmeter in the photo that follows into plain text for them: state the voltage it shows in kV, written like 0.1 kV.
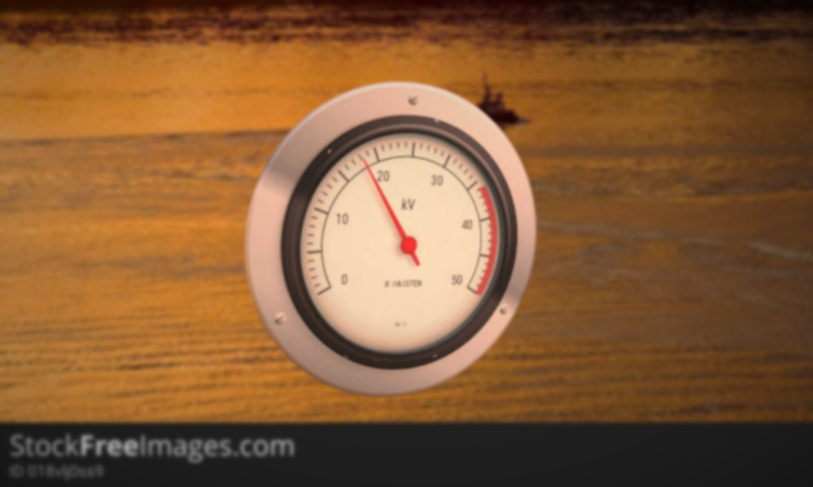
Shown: 18 kV
